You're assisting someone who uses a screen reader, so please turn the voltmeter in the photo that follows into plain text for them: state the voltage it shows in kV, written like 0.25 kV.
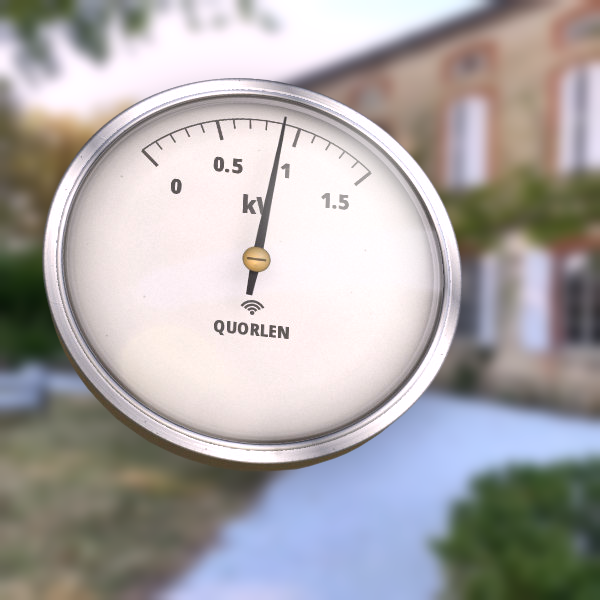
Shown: 0.9 kV
